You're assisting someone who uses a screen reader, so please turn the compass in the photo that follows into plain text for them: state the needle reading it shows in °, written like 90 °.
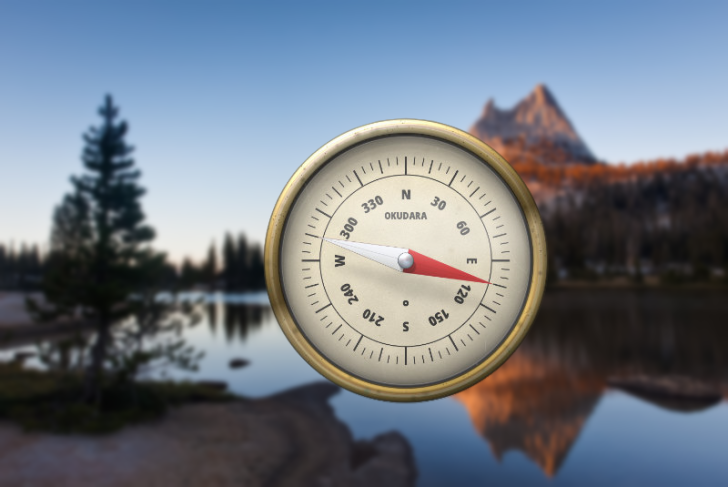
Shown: 105 °
